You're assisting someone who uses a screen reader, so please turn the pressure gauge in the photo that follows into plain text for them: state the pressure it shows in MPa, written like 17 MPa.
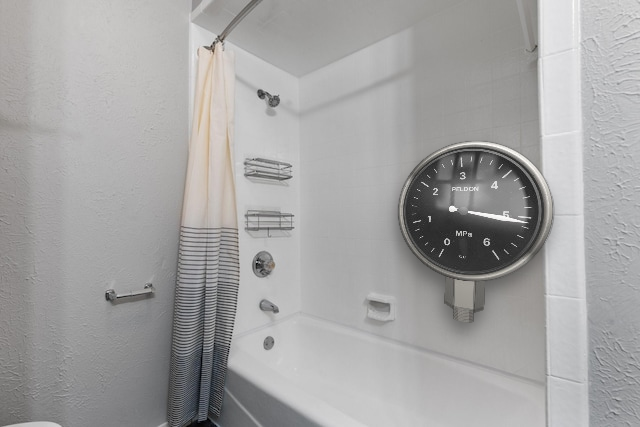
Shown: 5.1 MPa
